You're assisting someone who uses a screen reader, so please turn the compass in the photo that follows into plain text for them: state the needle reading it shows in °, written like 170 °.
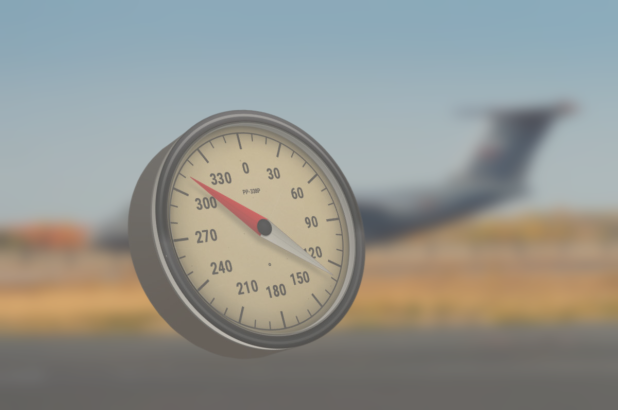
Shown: 310 °
